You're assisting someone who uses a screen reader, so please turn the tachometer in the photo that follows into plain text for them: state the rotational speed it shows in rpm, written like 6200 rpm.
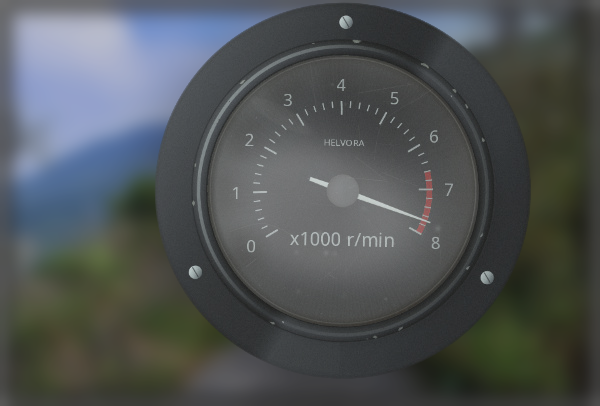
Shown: 7700 rpm
